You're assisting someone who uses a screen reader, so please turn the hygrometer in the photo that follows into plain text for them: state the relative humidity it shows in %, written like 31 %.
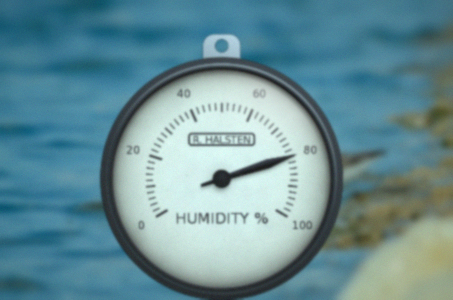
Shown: 80 %
